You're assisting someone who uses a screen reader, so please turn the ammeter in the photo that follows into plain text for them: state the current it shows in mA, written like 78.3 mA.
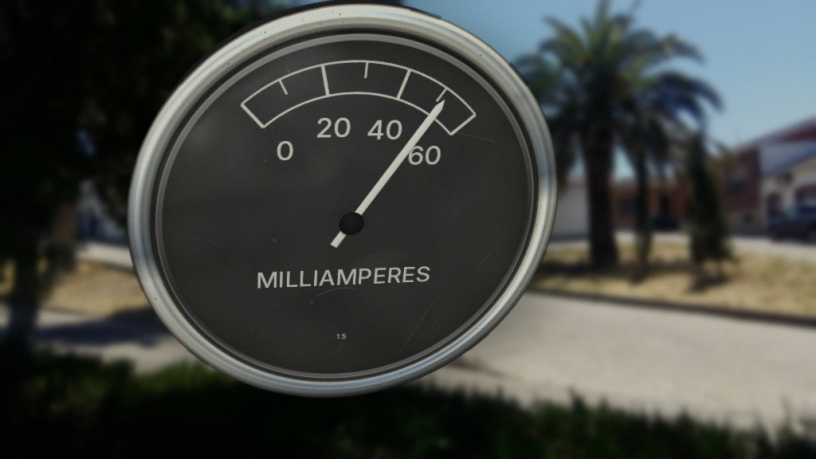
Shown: 50 mA
